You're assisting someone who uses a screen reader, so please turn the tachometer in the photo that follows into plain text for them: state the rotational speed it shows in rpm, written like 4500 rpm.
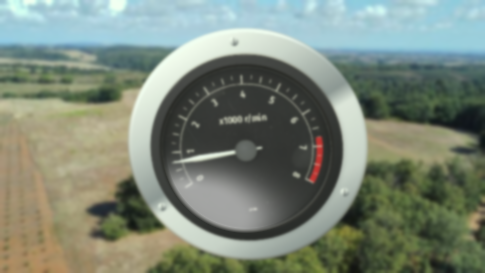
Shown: 750 rpm
